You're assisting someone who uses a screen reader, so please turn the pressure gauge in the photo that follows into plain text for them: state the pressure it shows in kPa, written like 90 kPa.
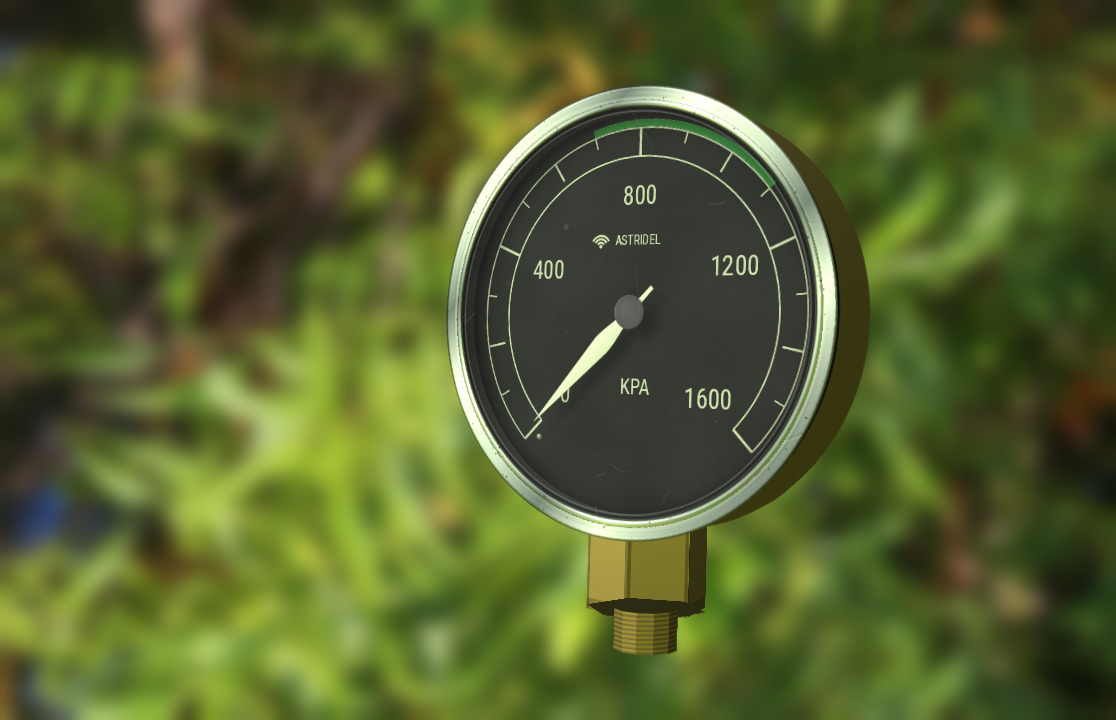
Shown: 0 kPa
